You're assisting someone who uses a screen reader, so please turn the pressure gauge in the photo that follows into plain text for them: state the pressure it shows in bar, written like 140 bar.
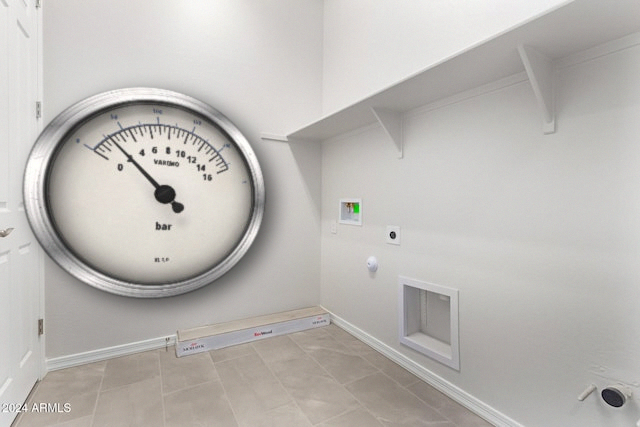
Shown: 2 bar
